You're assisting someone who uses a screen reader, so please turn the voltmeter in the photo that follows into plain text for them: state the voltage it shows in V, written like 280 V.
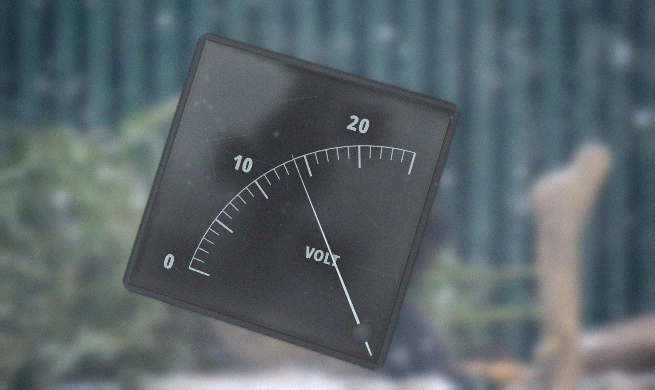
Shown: 14 V
